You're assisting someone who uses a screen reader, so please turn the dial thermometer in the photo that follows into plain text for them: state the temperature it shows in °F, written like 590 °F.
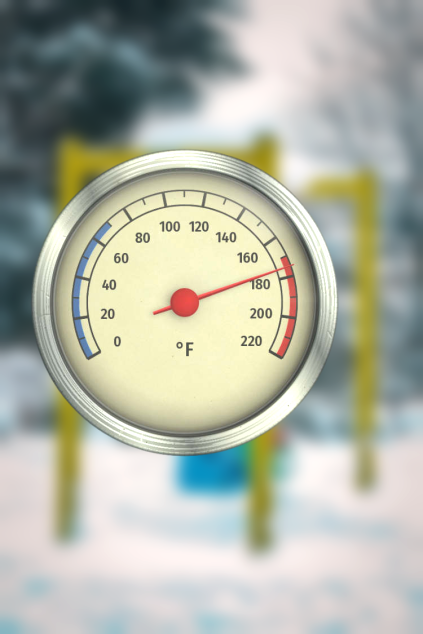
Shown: 175 °F
